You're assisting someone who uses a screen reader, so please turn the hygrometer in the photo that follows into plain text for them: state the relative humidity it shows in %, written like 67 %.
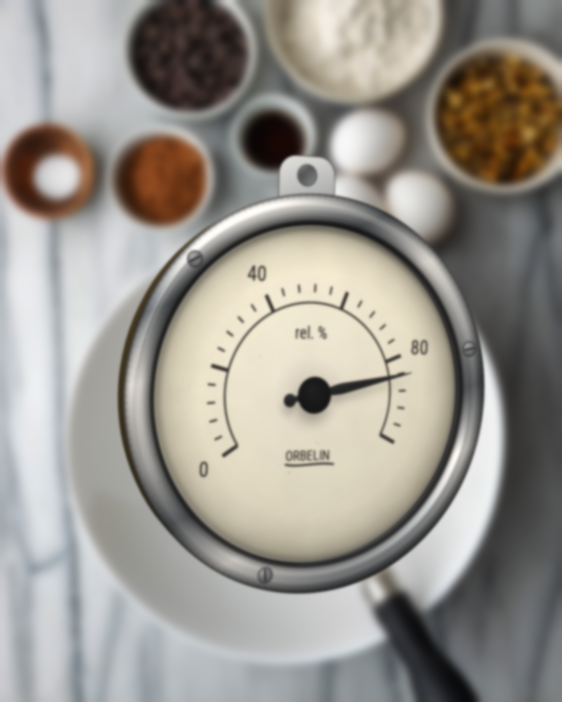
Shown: 84 %
